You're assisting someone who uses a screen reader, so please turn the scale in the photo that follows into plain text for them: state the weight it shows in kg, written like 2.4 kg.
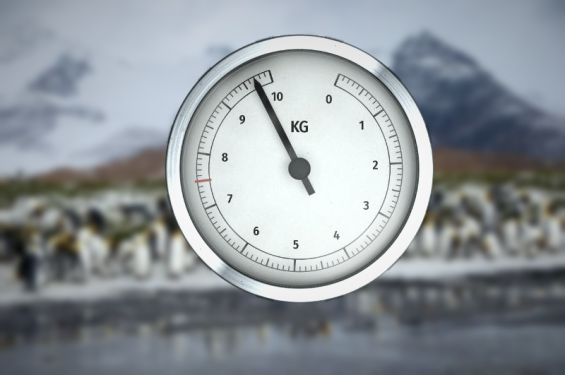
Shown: 9.7 kg
